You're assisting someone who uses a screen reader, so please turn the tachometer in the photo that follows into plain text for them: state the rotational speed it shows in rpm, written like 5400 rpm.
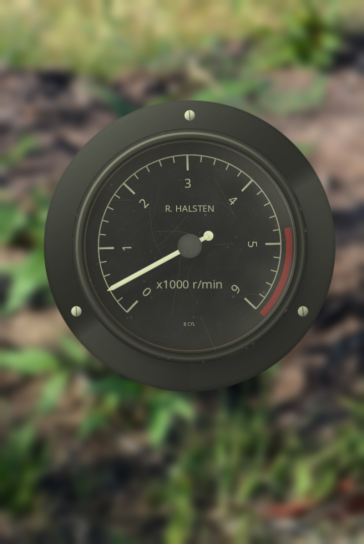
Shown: 400 rpm
